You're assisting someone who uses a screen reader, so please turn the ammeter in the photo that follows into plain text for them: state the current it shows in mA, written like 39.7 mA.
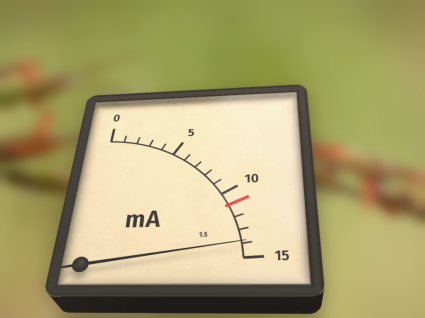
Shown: 14 mA
